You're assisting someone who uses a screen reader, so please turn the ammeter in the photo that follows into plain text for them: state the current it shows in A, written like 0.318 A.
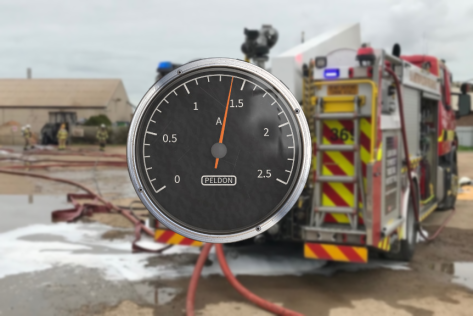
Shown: 1.4 A
